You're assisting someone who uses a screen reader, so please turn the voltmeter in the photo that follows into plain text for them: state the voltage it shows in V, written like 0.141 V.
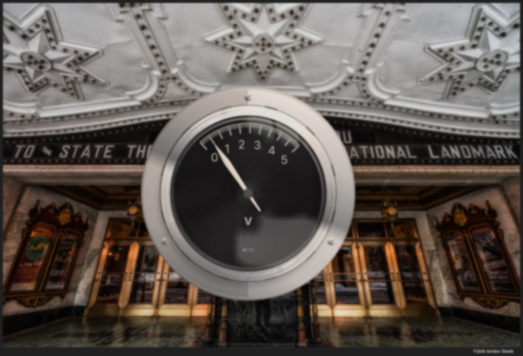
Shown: 0.5 V
